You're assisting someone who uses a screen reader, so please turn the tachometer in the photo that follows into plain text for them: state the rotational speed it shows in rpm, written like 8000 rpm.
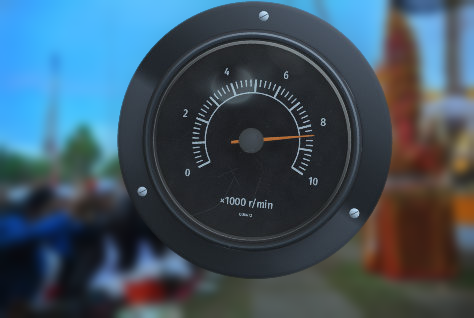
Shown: 8400 rpm
